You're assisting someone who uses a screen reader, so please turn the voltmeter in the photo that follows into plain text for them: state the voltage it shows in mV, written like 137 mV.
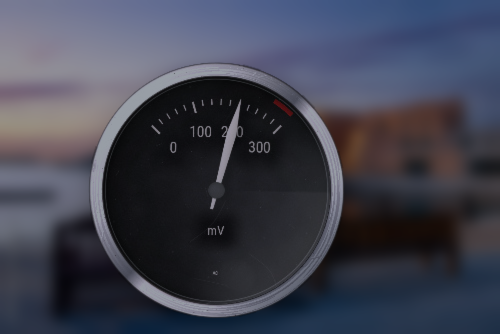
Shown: 200 mV
